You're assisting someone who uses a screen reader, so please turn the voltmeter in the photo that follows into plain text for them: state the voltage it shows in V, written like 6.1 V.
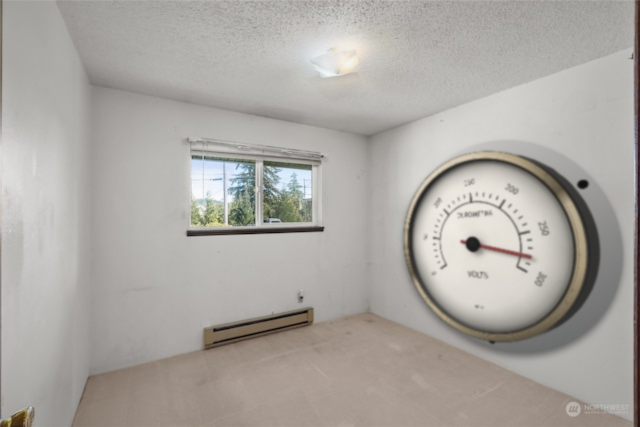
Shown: 280 V
